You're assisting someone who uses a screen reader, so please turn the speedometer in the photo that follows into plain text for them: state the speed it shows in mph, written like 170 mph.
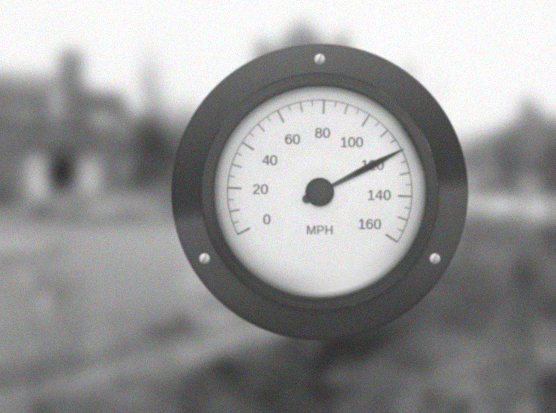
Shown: 120 mph
